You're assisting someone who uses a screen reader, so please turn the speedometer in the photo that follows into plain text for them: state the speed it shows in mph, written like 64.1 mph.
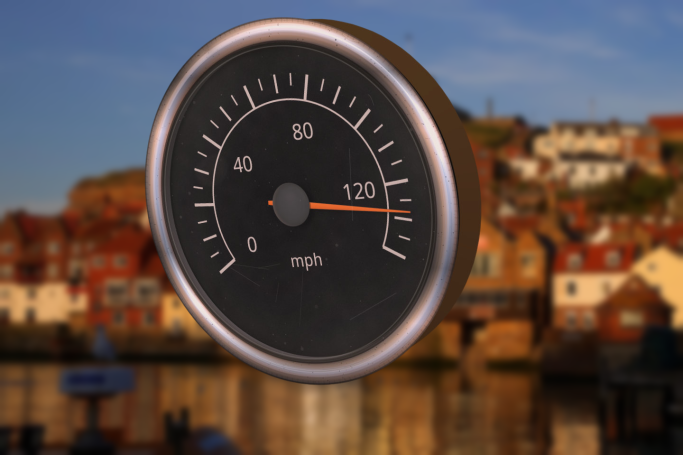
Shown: 127.5 mph
